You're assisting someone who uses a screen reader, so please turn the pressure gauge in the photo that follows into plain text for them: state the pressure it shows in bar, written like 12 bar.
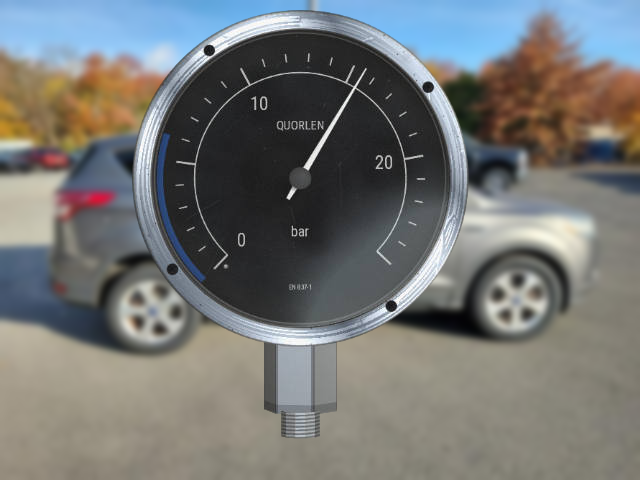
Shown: 15.5 bar
